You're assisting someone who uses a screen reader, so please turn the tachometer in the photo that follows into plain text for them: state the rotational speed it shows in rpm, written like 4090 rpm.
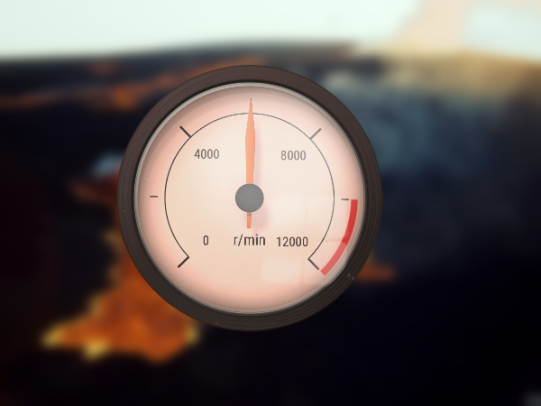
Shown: 6000 rpm
